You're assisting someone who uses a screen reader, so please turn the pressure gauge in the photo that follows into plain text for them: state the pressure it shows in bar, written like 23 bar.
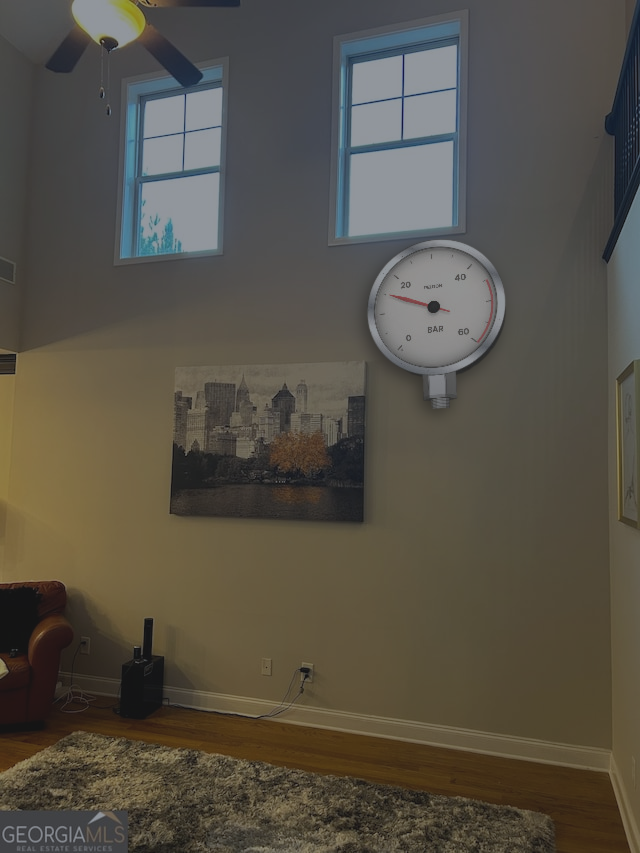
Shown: 15 bar
